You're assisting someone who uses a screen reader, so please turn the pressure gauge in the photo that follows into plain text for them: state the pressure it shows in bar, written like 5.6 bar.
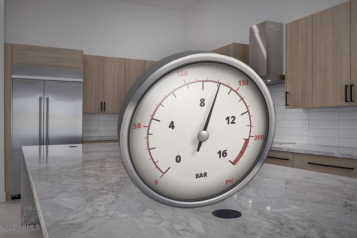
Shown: 9 bar
